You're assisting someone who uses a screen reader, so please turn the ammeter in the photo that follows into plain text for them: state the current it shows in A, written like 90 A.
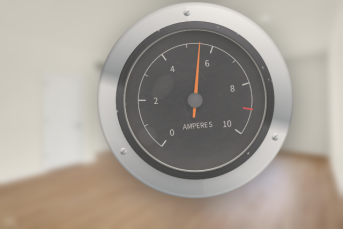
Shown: 5.5 A
